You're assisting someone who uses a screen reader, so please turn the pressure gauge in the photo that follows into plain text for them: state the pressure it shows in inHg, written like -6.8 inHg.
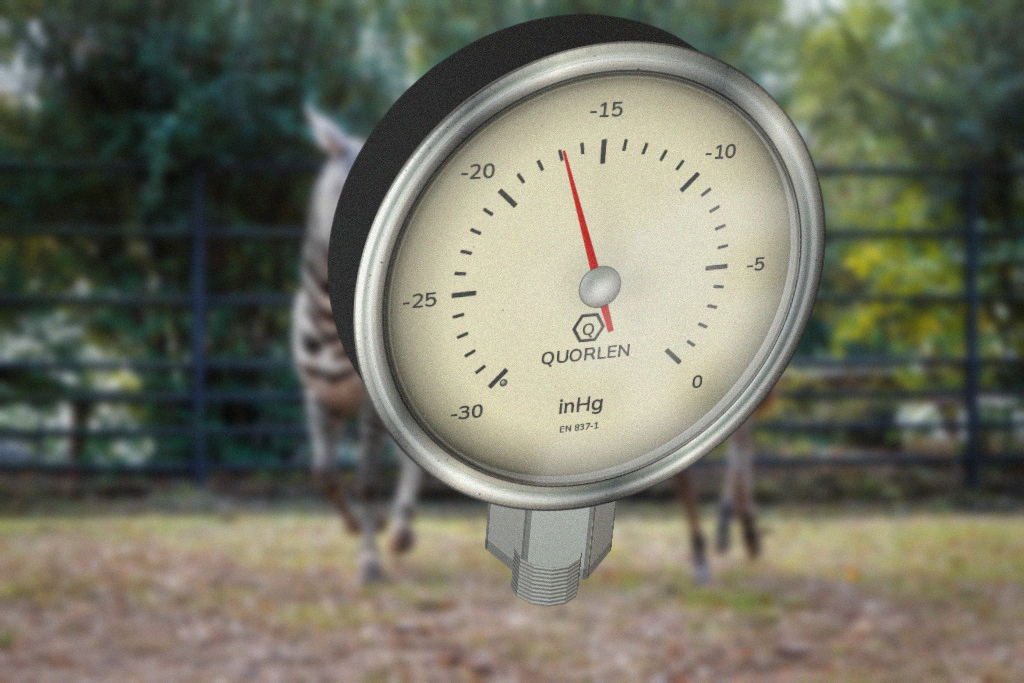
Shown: -17 inHg
